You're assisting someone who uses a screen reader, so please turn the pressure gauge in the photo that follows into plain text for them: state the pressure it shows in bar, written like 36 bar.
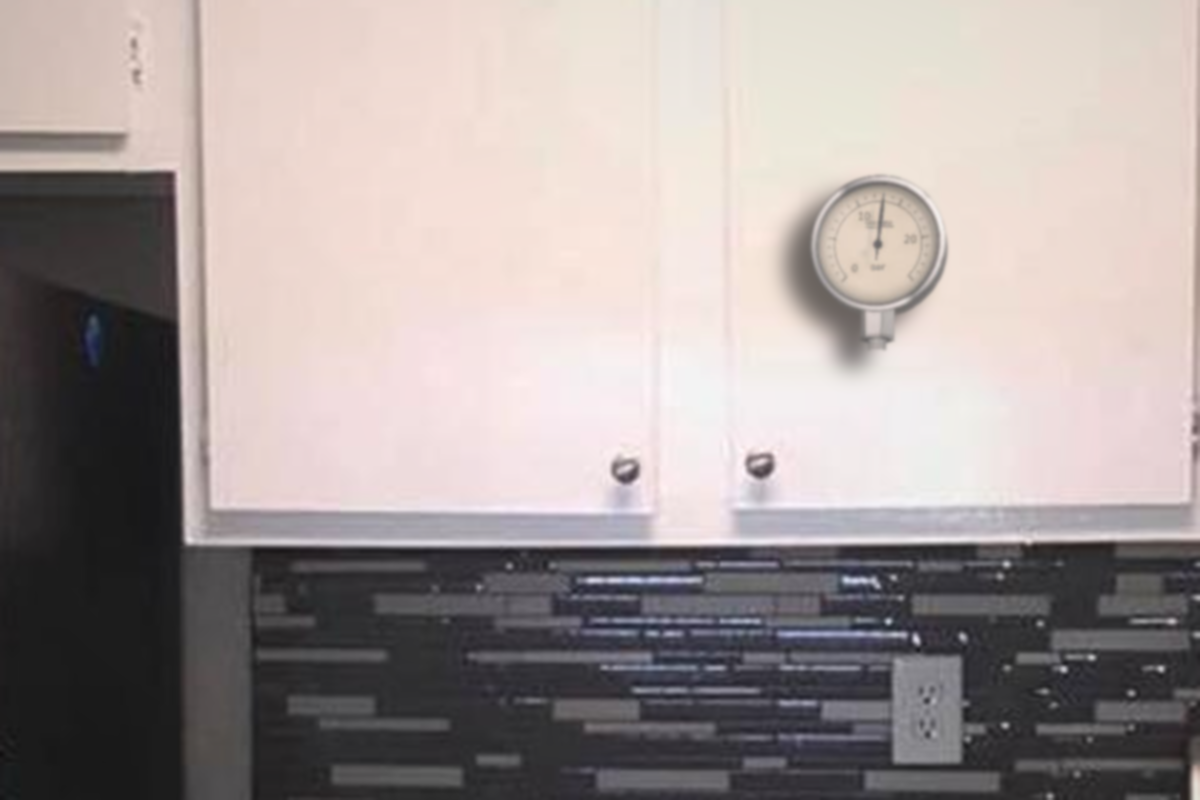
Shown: 13 bar
